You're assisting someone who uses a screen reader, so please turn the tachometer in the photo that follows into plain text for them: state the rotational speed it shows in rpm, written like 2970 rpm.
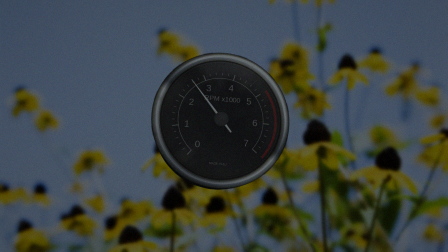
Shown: 2600 rpm
